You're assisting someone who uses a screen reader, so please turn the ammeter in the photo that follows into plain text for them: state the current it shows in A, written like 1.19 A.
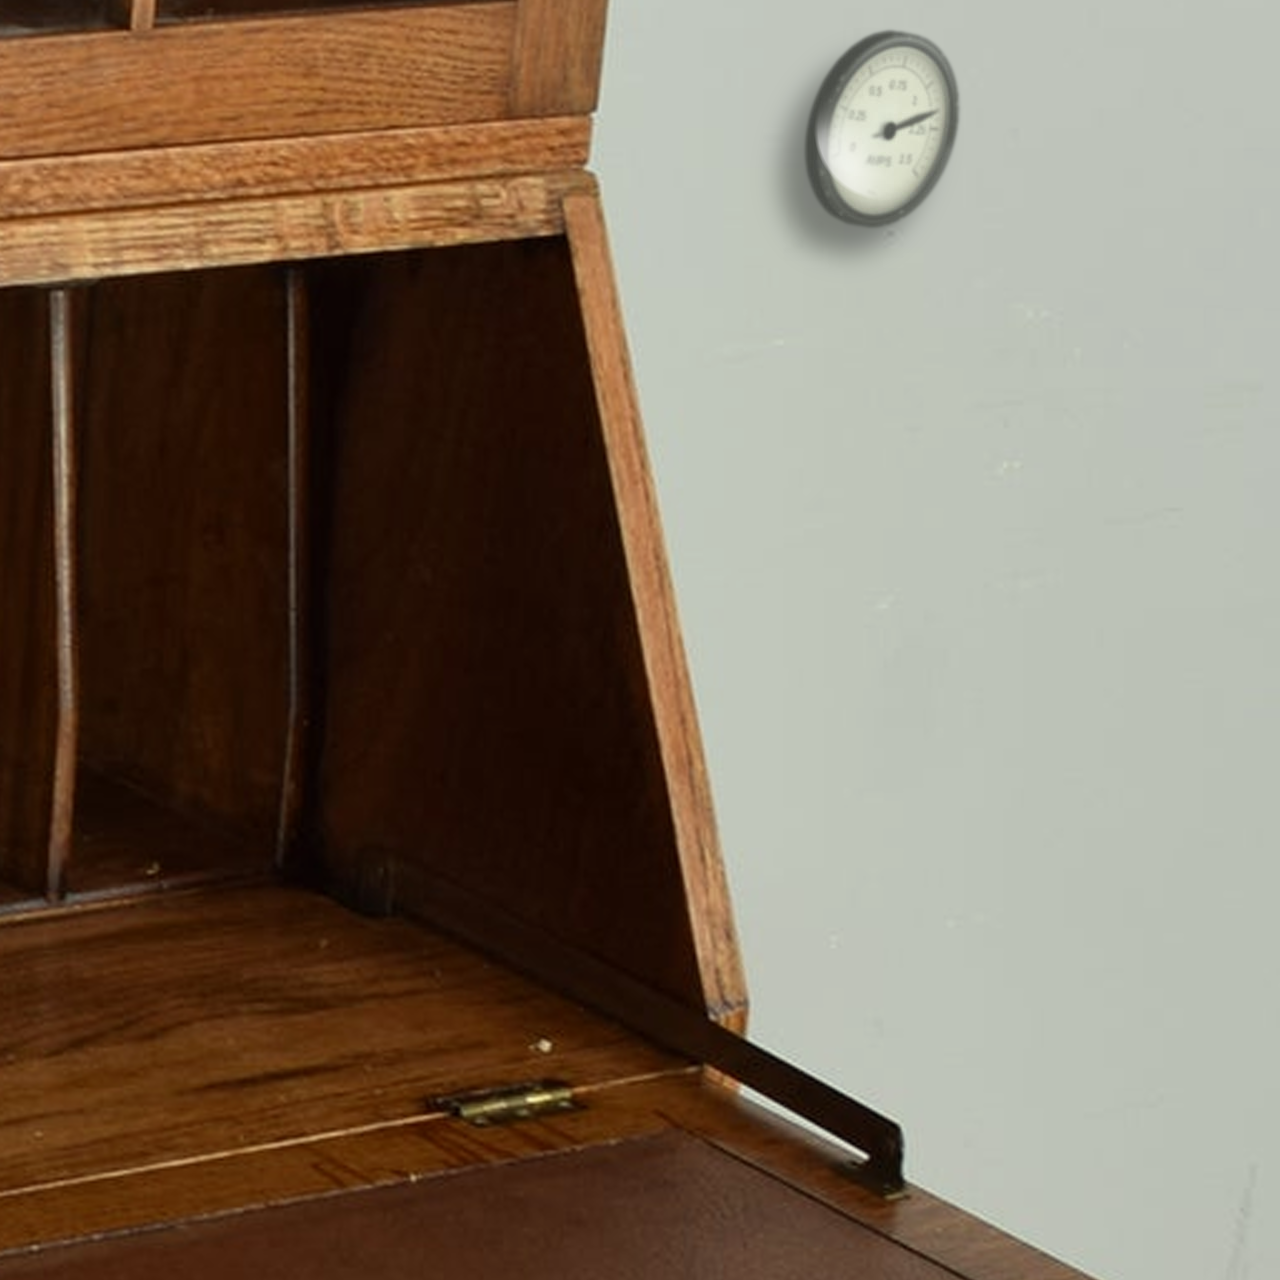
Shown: 1.15 A
